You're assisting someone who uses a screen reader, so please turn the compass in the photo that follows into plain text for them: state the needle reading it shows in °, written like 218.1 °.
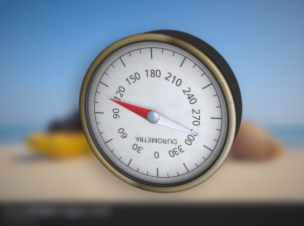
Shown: 110 °
